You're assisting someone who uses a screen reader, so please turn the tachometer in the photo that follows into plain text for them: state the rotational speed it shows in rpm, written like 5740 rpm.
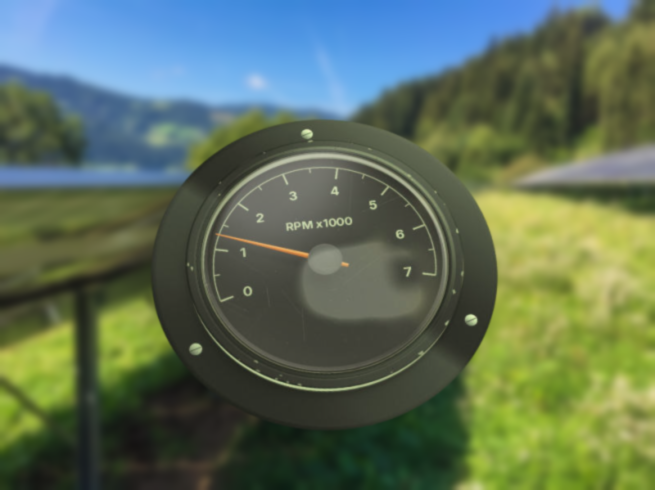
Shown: 1250 rpm
